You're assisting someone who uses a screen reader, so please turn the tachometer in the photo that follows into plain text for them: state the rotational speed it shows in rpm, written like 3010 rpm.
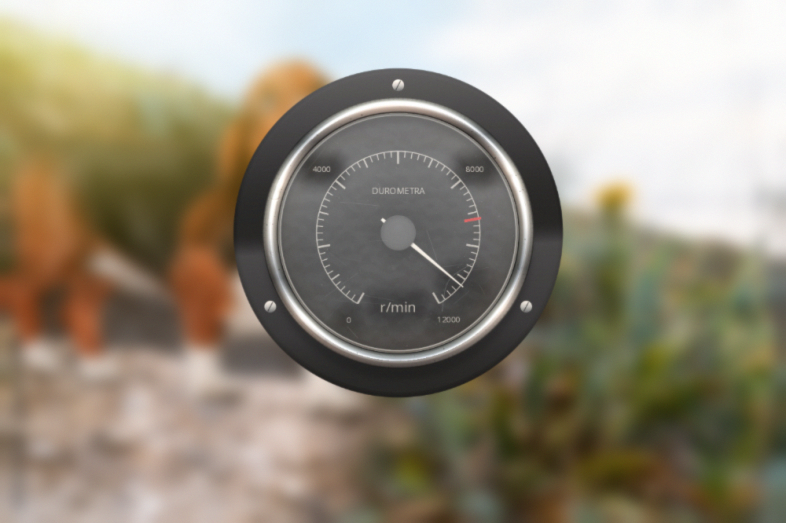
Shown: 11200 rpm
